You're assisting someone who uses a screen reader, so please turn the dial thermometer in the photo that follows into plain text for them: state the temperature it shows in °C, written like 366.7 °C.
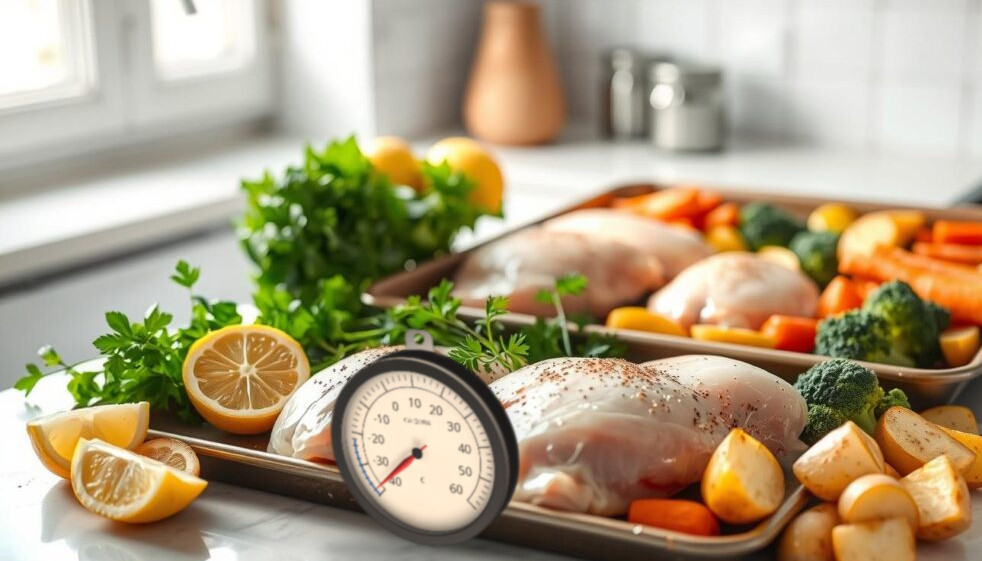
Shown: -38 °C
